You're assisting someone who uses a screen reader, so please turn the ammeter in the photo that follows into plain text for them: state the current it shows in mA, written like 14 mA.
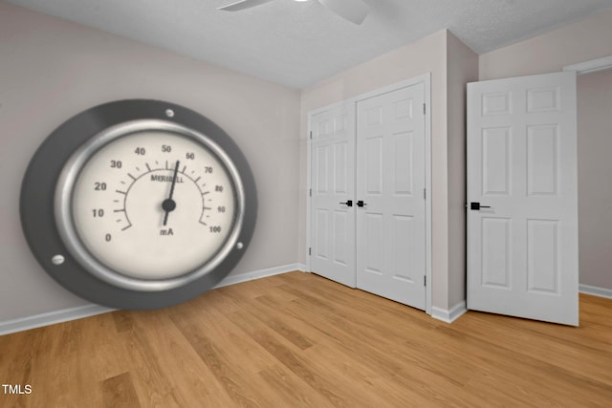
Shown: 55 mA
